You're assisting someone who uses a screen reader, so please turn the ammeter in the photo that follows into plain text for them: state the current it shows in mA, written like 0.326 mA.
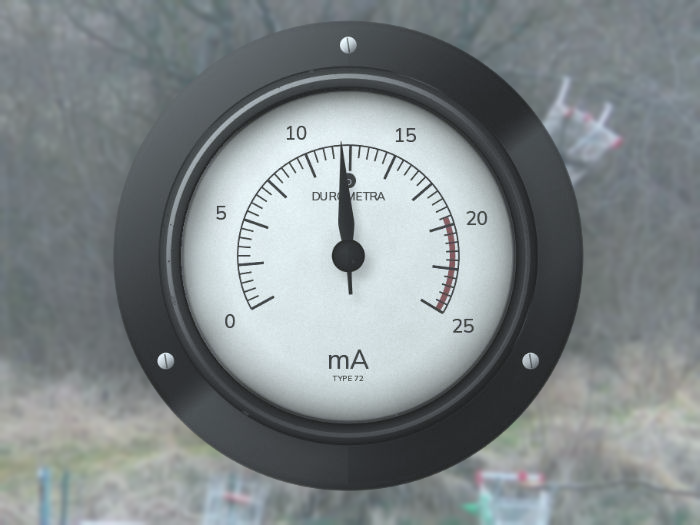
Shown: 12 mA
